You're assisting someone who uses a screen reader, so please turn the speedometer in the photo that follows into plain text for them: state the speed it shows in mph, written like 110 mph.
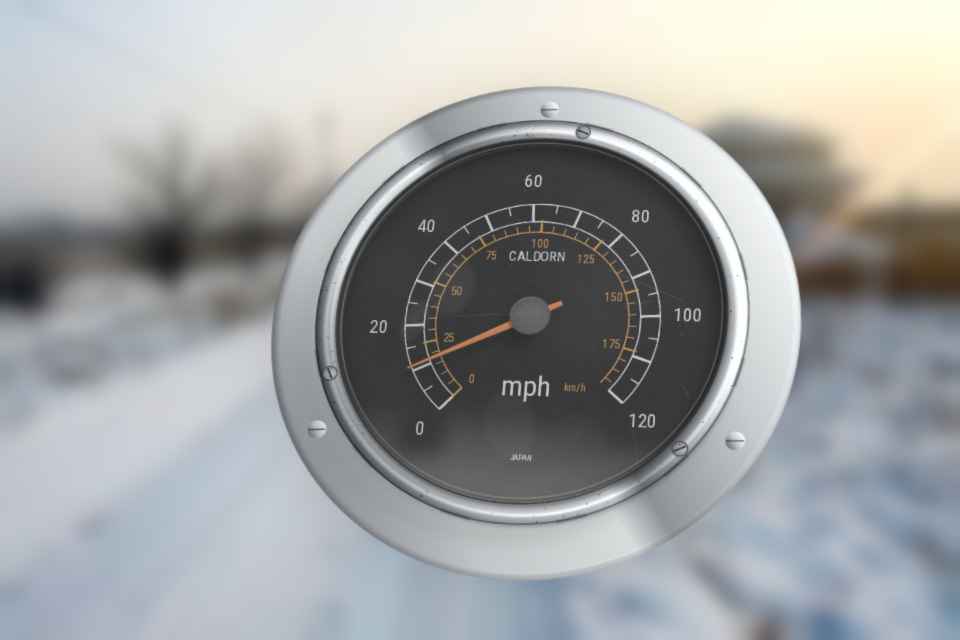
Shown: 10 mph
